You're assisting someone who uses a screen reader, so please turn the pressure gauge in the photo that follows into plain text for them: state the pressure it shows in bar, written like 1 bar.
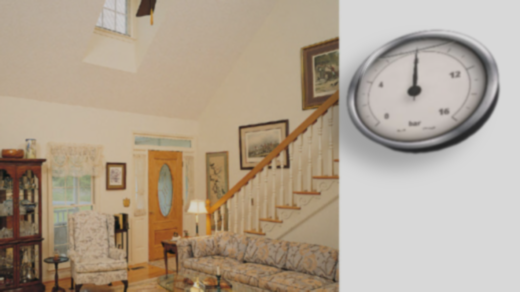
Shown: 8 bar
